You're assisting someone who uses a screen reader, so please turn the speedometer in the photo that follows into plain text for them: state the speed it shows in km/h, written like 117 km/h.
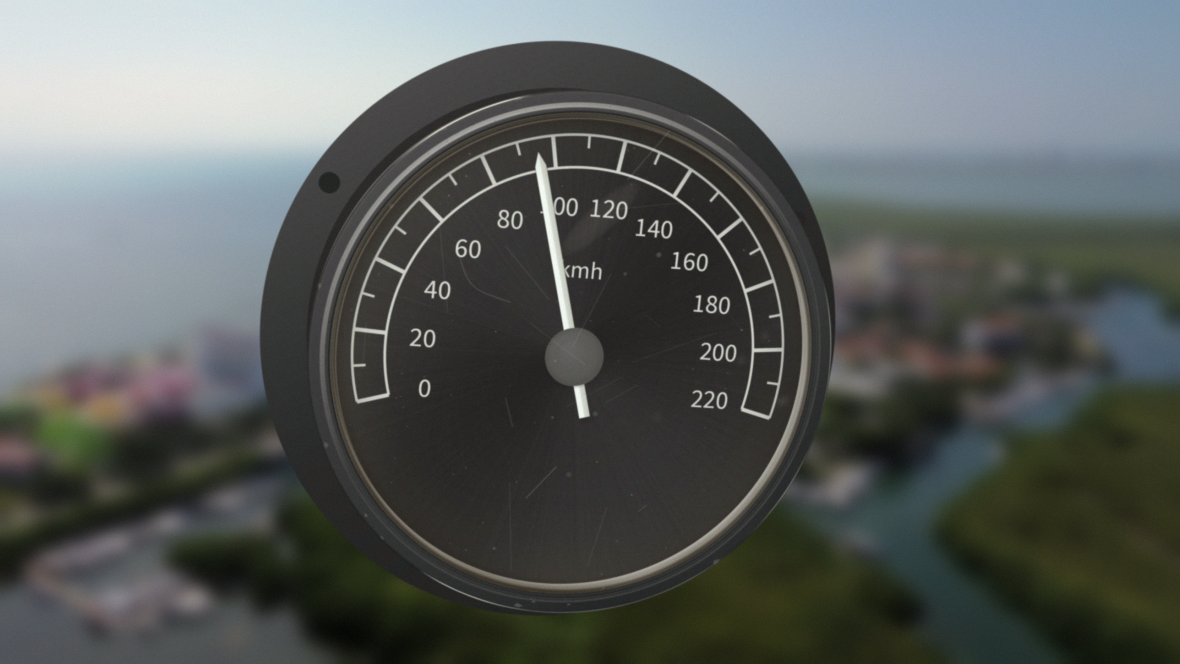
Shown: 95 km/h
